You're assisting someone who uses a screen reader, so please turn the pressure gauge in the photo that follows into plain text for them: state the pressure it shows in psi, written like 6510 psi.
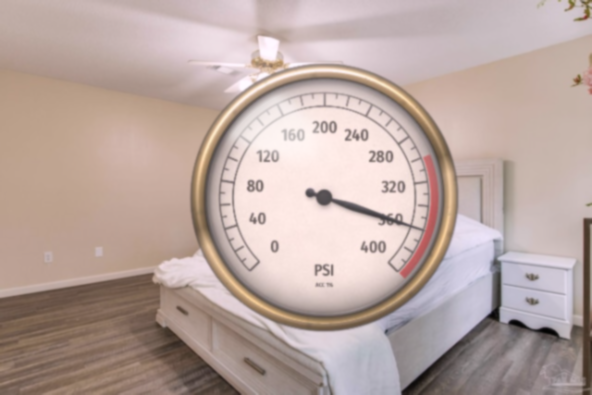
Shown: 360 psi
